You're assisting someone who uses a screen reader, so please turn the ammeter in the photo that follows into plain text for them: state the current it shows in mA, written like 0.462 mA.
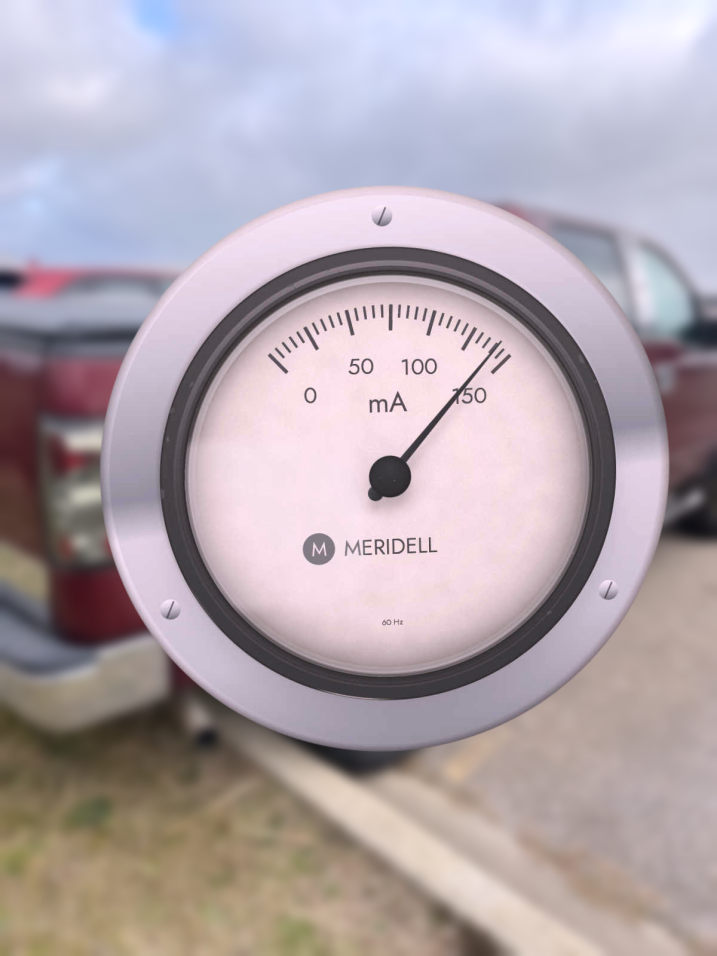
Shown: 140 mA
